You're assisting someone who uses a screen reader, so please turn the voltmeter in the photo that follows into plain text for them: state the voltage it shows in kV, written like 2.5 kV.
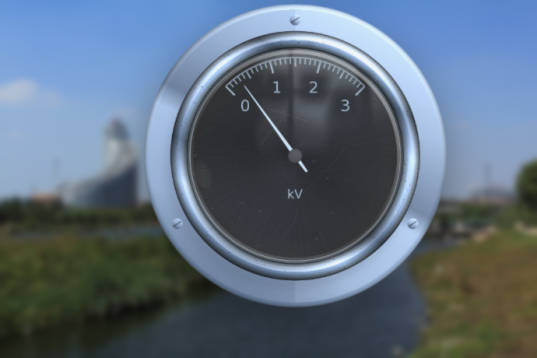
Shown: 0.3 kV
